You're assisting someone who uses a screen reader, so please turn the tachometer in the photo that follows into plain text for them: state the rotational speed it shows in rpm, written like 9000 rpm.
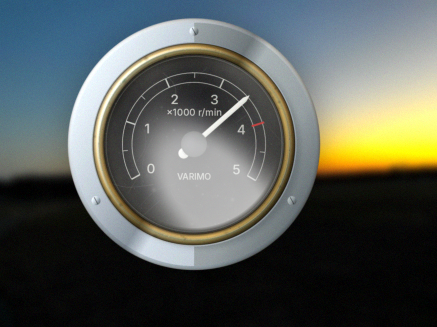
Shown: 3500 rpm
